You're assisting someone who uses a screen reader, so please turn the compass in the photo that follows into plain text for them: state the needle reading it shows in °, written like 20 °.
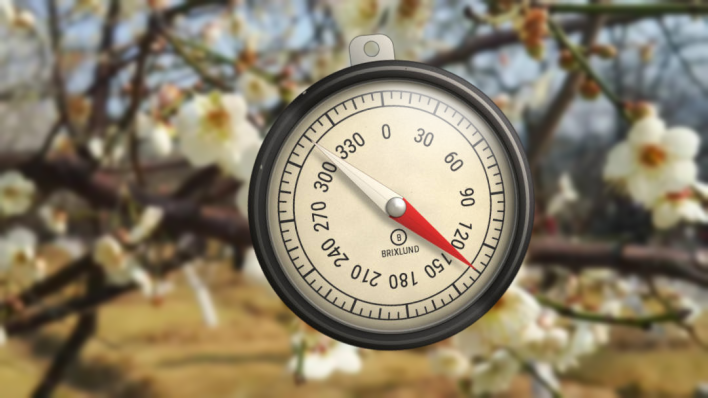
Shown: 135 °
